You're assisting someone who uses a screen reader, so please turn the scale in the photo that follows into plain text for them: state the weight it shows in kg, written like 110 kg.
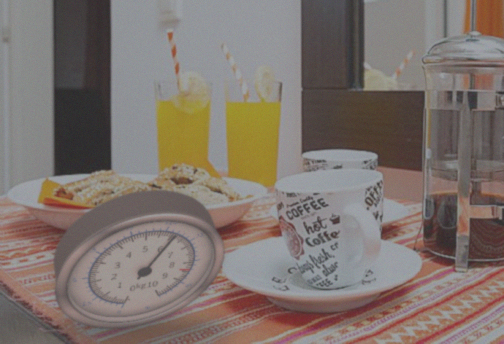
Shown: 6 kg
